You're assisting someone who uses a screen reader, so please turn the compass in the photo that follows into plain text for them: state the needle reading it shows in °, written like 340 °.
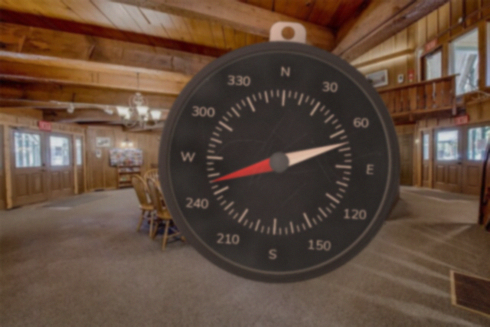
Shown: 250 °
